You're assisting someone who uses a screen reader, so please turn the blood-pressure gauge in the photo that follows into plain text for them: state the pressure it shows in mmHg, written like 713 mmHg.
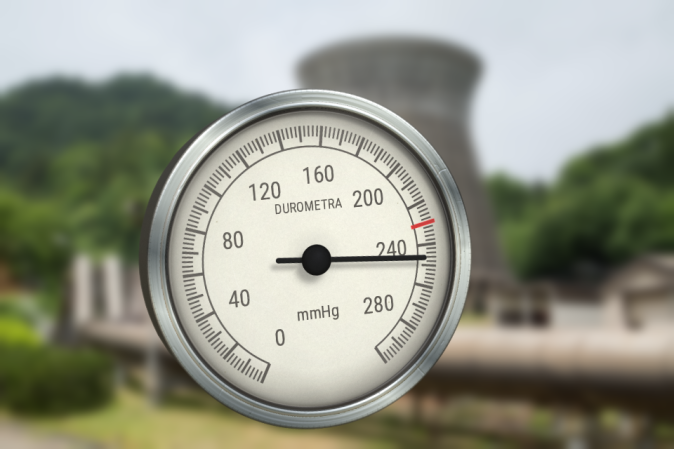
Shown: 246 mmHg
